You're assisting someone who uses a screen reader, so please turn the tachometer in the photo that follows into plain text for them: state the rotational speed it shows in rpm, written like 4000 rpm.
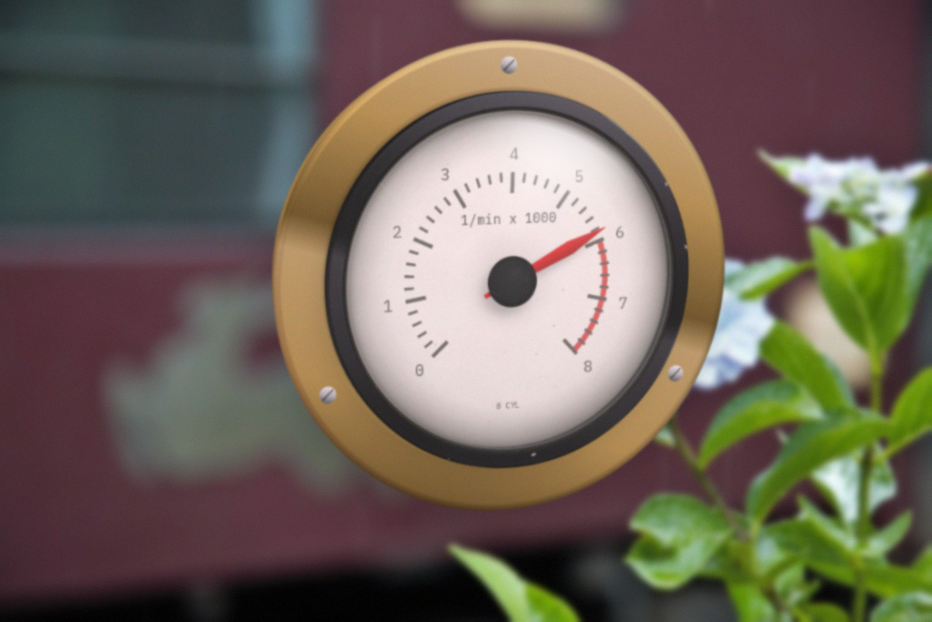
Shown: 5800 rpm
